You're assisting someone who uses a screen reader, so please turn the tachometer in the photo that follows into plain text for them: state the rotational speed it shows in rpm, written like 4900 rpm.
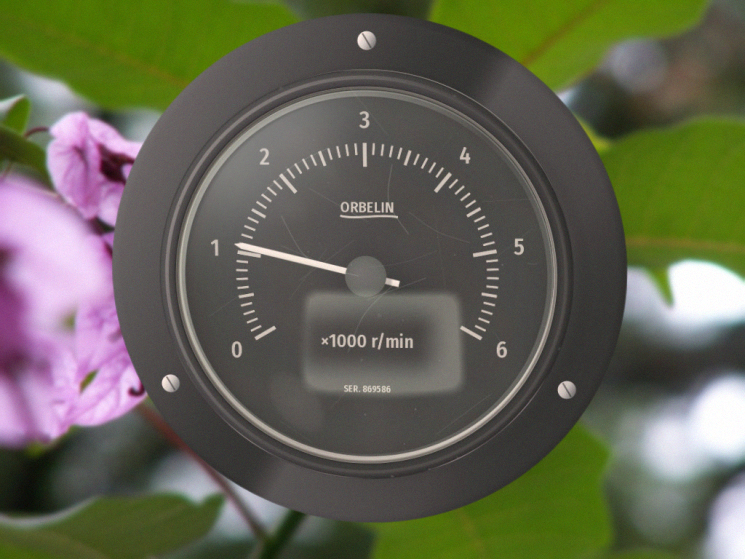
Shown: 1100 rpm
